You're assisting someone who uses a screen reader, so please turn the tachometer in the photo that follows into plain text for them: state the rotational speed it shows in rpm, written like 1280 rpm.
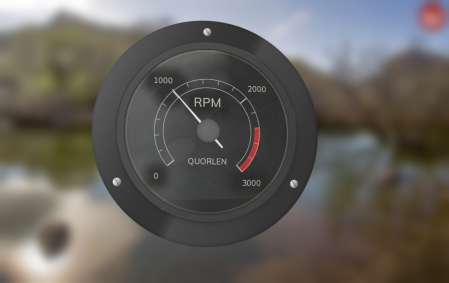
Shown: 1000 rpm
